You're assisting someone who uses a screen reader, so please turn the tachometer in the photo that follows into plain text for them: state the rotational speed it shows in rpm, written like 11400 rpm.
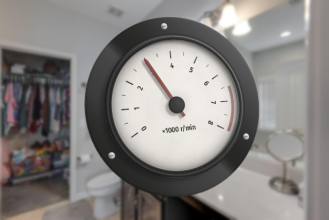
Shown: 3000 rpm
